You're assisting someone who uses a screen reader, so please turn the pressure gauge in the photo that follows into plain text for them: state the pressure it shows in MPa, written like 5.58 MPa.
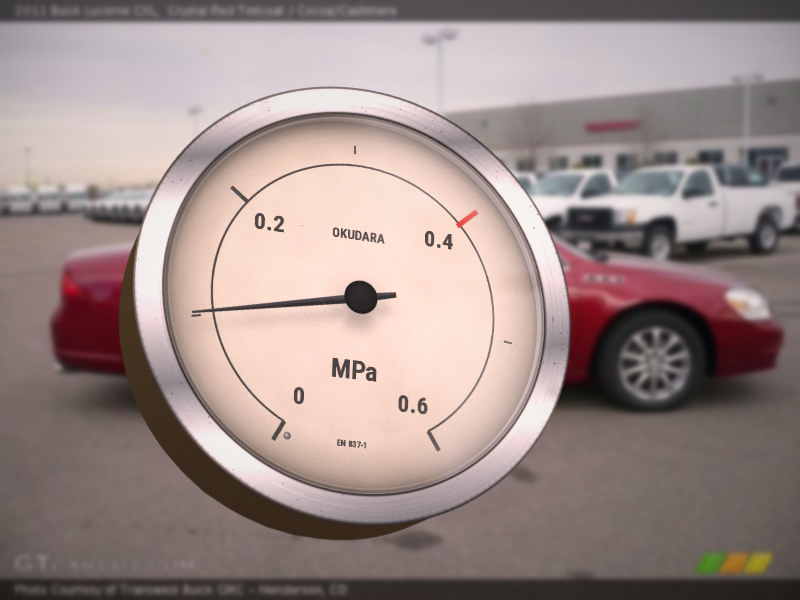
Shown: 0.1 MPa
